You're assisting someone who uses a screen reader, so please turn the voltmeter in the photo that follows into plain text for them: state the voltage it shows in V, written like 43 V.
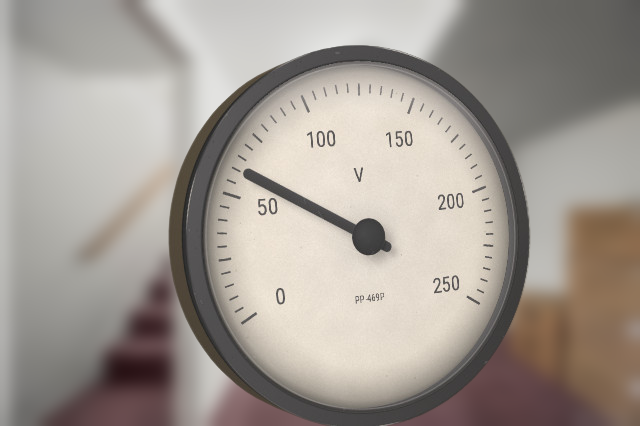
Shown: 60 V
